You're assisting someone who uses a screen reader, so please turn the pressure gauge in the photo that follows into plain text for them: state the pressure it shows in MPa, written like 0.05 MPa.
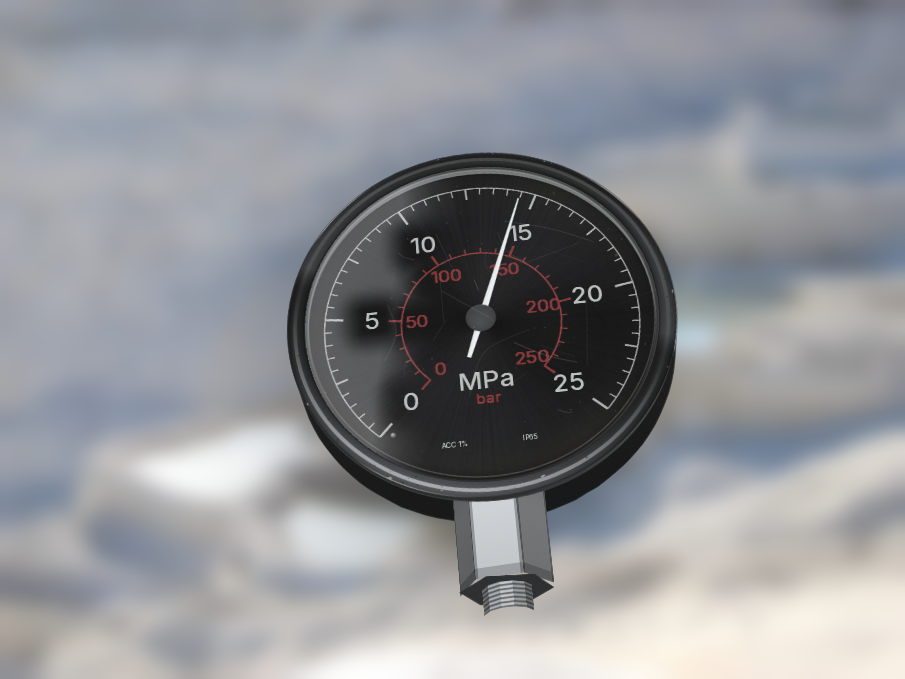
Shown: 14.5 MPa
